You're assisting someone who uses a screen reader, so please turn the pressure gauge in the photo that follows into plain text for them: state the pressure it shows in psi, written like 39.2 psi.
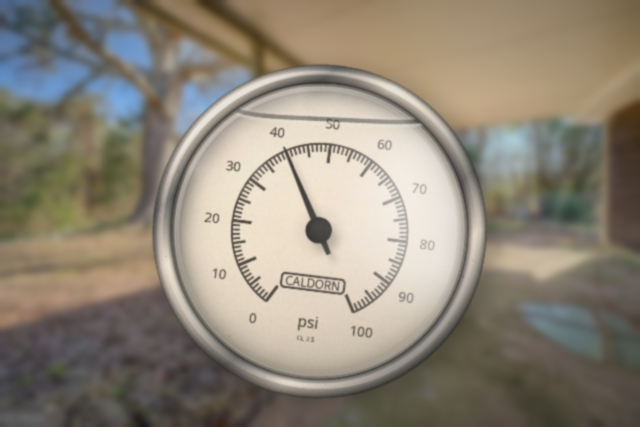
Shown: 40 psi
